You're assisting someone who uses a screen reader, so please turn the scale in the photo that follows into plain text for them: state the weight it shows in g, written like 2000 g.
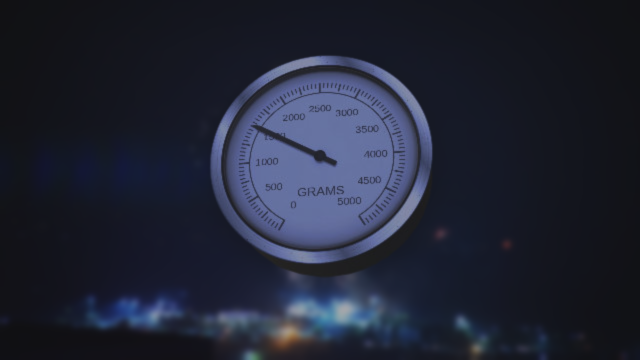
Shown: 1500 g
